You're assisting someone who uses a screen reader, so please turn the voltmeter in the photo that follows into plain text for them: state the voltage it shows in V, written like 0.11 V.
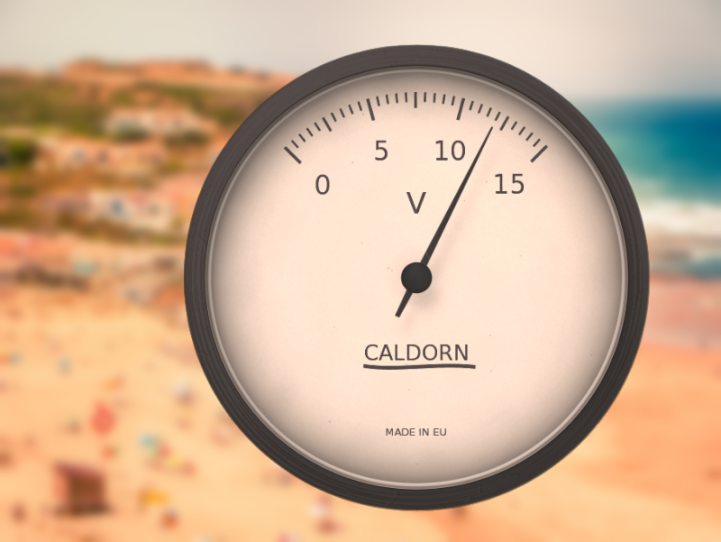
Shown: 12 V
